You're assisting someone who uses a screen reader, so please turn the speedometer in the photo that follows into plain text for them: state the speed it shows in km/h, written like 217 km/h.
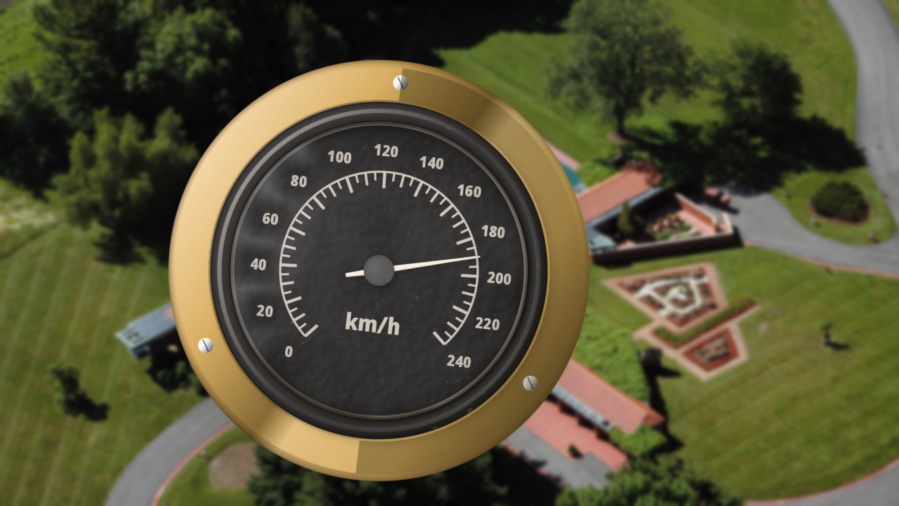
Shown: 190 km/h
